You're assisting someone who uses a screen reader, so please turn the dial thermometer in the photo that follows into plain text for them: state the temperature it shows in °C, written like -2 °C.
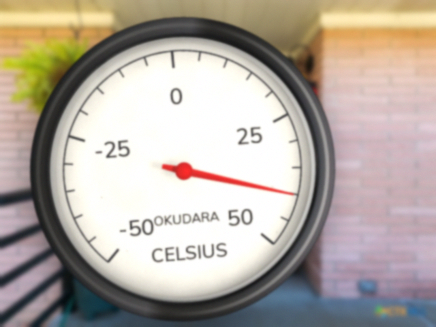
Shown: 40 °C
